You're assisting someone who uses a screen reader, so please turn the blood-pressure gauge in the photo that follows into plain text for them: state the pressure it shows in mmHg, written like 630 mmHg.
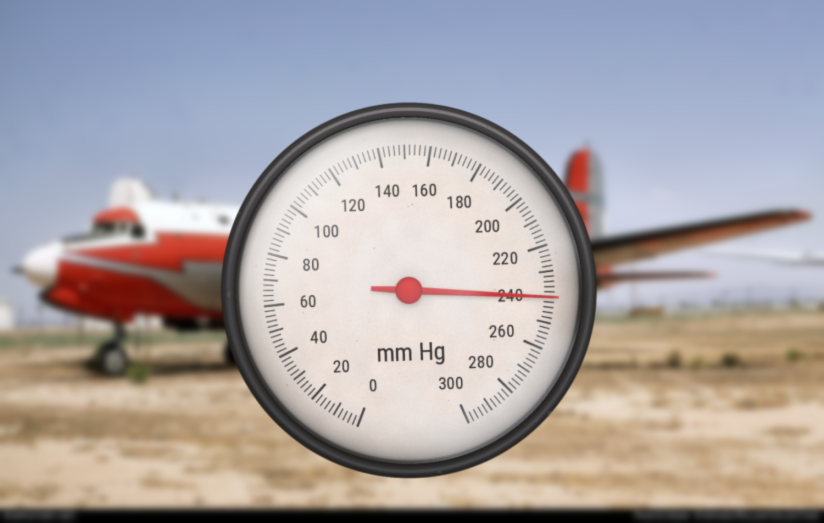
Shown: 240 mmHg
